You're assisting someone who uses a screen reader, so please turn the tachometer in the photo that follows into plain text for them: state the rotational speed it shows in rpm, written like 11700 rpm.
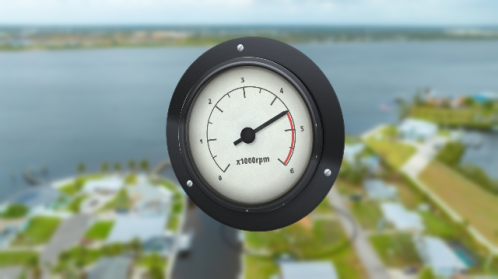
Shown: 4500 rpm
